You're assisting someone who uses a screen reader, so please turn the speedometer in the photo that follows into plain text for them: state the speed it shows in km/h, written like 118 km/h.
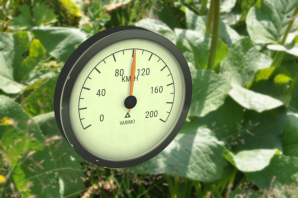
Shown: 100 km/h
